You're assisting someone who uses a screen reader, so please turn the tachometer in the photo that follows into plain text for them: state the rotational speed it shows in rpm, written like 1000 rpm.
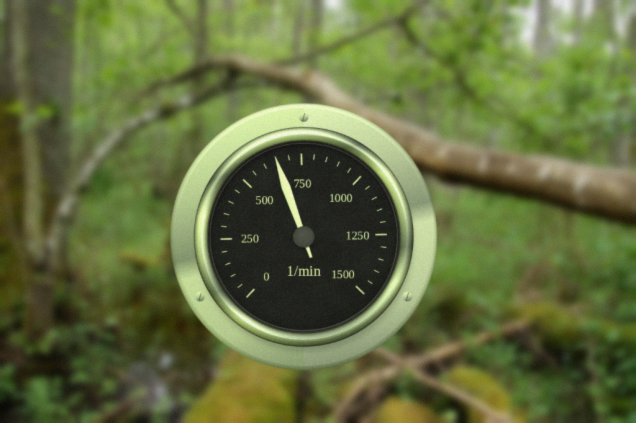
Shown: 650 rpm
